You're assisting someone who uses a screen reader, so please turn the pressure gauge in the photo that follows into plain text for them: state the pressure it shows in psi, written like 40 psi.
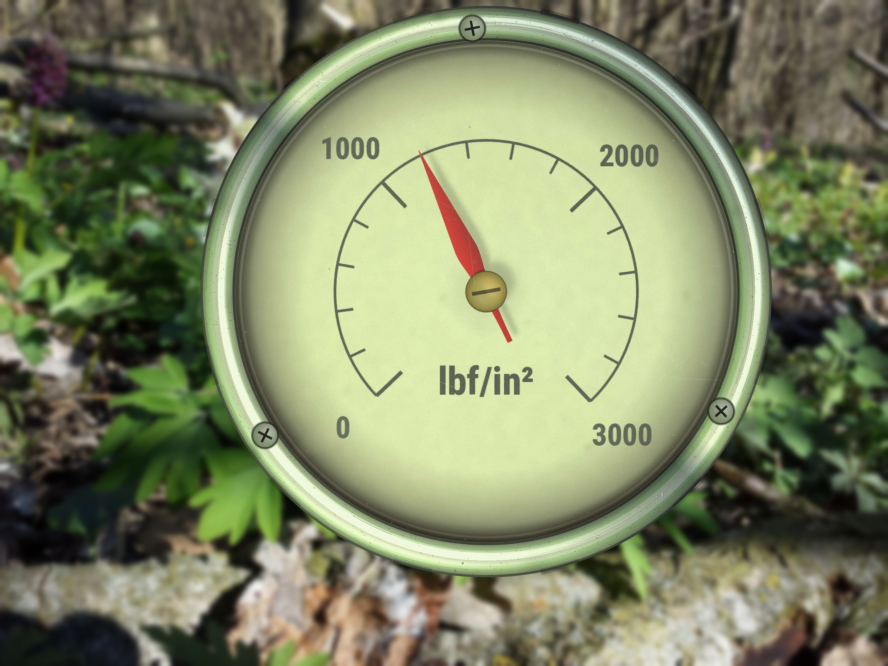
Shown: 1200 psi
